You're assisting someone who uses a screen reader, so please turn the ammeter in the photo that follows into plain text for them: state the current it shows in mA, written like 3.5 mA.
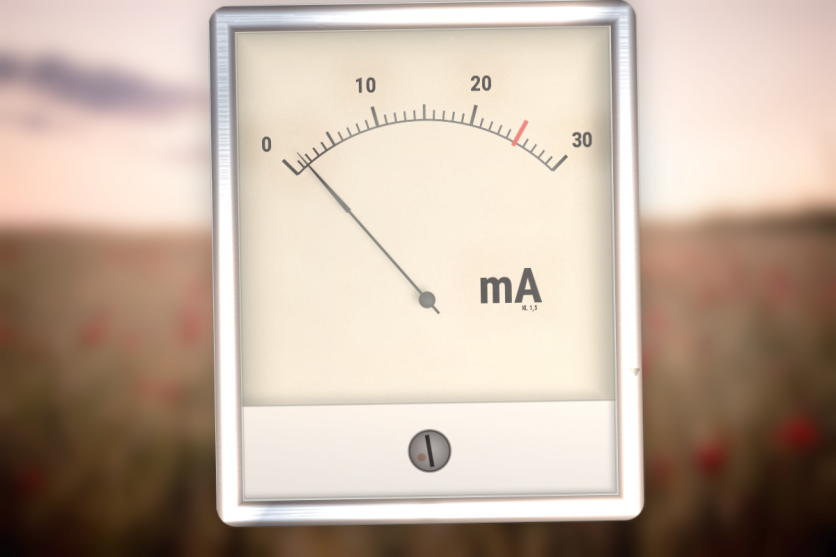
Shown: 1.5 mA
